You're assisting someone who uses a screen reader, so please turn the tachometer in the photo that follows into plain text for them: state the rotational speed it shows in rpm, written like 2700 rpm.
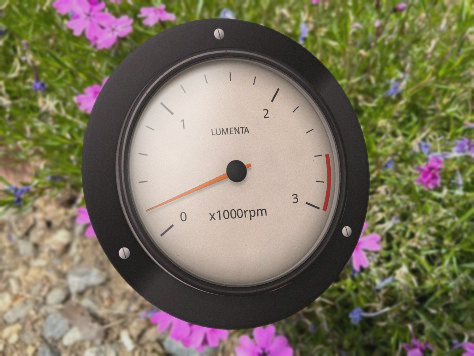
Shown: 200 rpm
